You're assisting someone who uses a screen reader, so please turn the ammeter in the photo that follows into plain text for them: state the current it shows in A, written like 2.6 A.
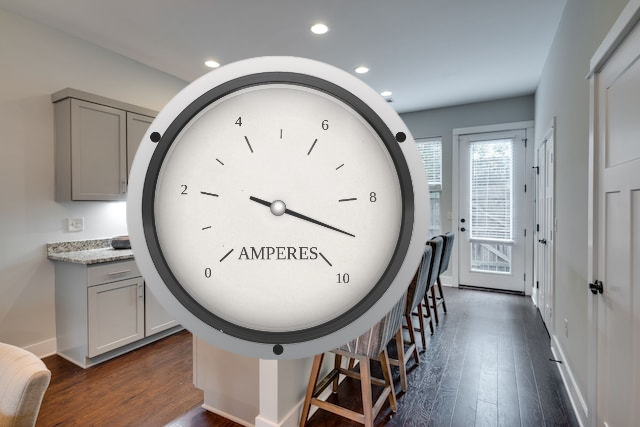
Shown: 9 A
